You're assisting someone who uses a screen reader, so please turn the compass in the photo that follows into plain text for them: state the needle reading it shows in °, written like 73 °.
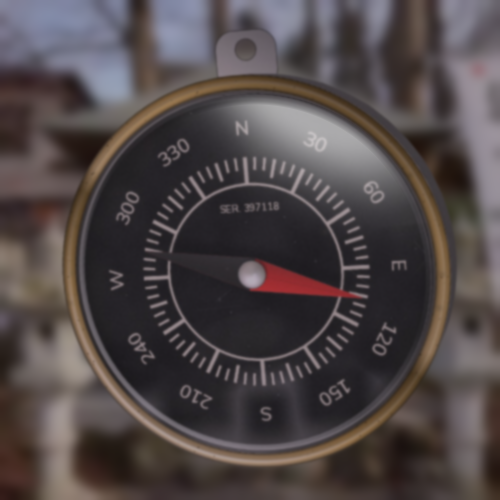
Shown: 105 °
